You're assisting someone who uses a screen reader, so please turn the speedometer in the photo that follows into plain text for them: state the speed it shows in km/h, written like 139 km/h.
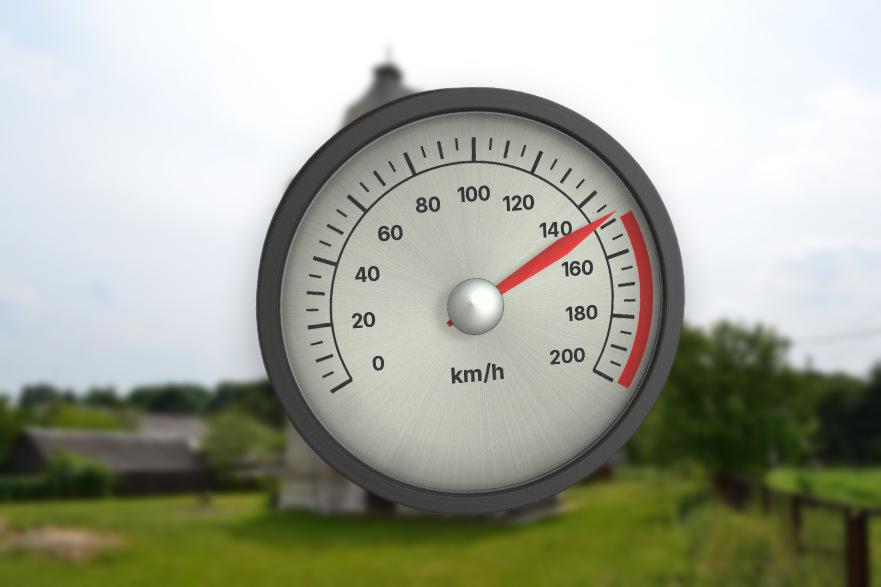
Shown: 147.5 km/h
